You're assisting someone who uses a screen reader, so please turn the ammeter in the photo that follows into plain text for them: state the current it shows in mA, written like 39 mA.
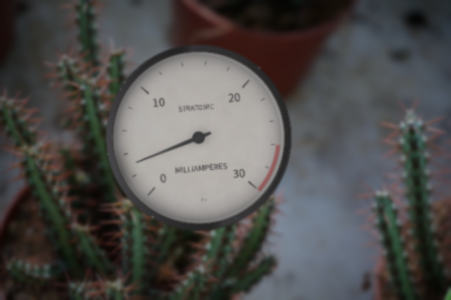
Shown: 3 mA
